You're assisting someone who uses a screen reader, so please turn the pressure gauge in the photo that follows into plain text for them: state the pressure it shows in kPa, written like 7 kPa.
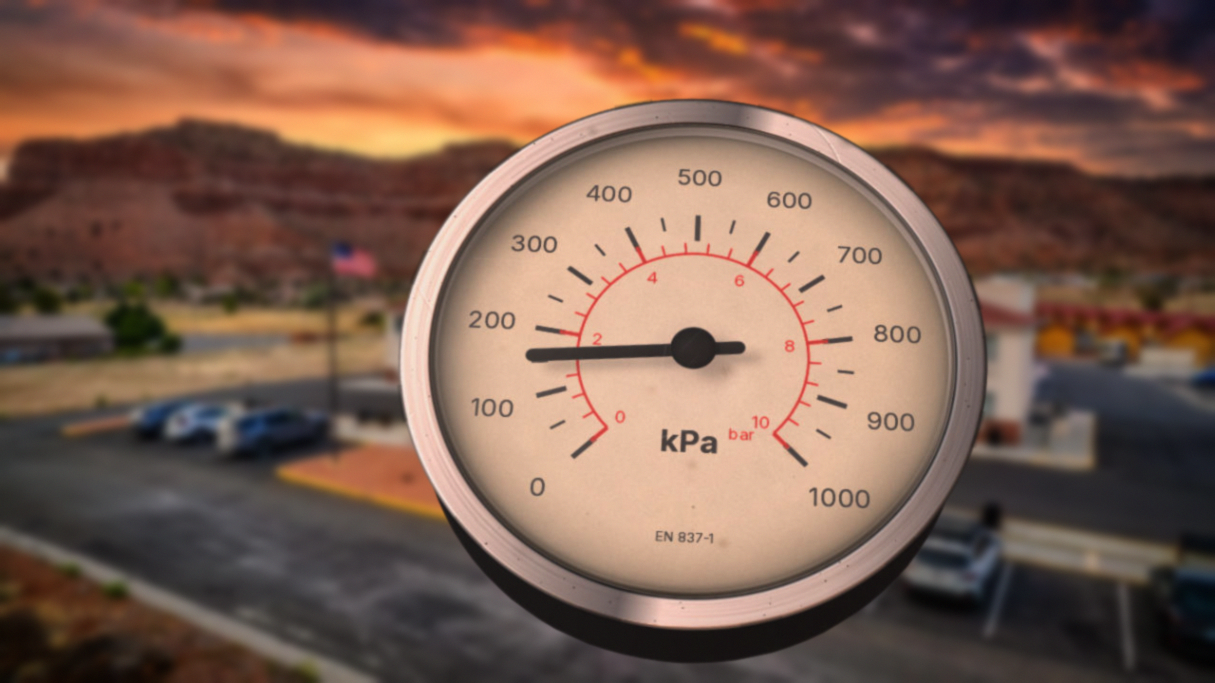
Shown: 150 kPa
